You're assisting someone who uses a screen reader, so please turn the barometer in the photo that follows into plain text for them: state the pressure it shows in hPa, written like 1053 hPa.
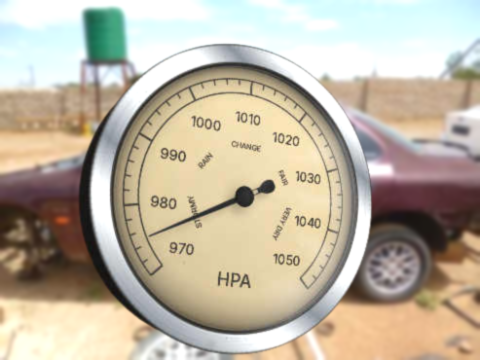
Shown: 975 hPa
